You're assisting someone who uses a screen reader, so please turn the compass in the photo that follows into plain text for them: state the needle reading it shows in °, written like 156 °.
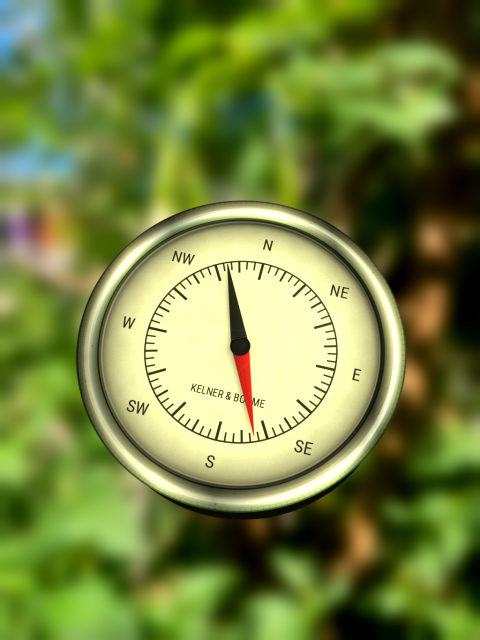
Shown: 157.5 °
